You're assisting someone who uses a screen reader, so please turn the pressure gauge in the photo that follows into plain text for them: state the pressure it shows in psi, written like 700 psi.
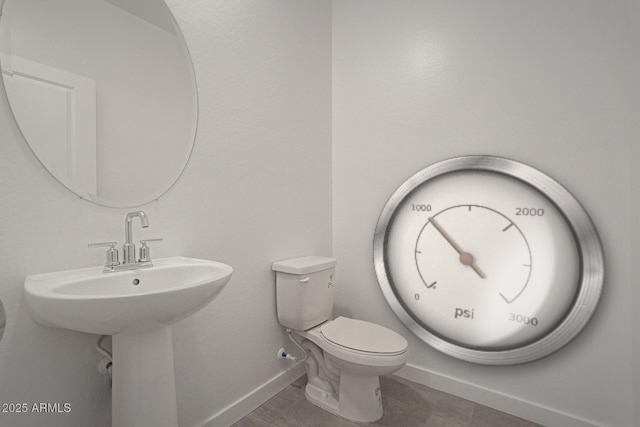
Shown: 1000 psi
